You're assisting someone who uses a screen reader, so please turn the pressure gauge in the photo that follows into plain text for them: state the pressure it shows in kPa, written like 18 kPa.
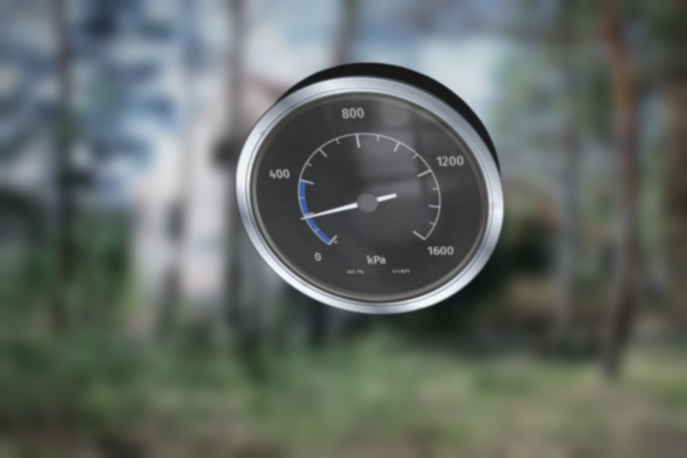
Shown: 200 kPa
